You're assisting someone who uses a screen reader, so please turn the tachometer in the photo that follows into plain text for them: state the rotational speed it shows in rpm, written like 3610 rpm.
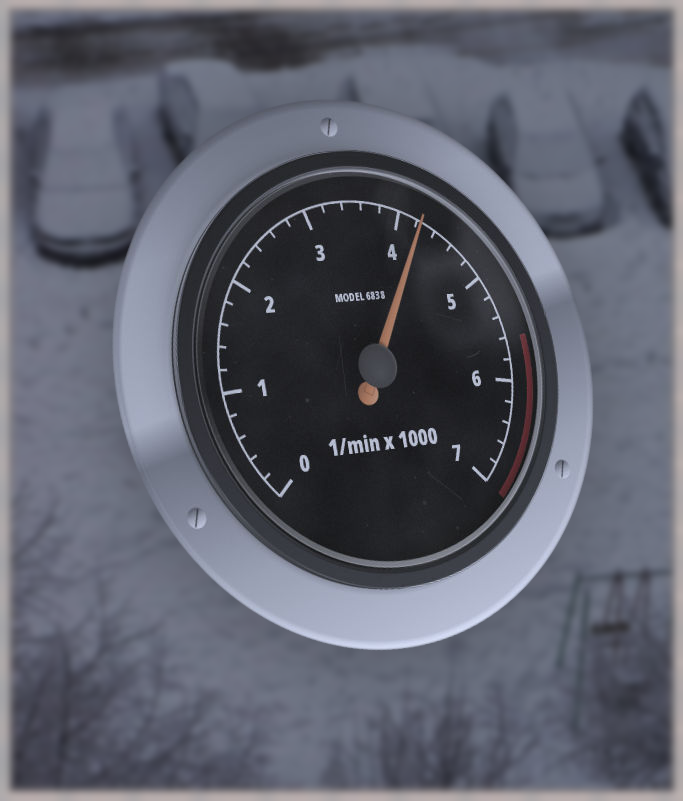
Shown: 4200 rpm
